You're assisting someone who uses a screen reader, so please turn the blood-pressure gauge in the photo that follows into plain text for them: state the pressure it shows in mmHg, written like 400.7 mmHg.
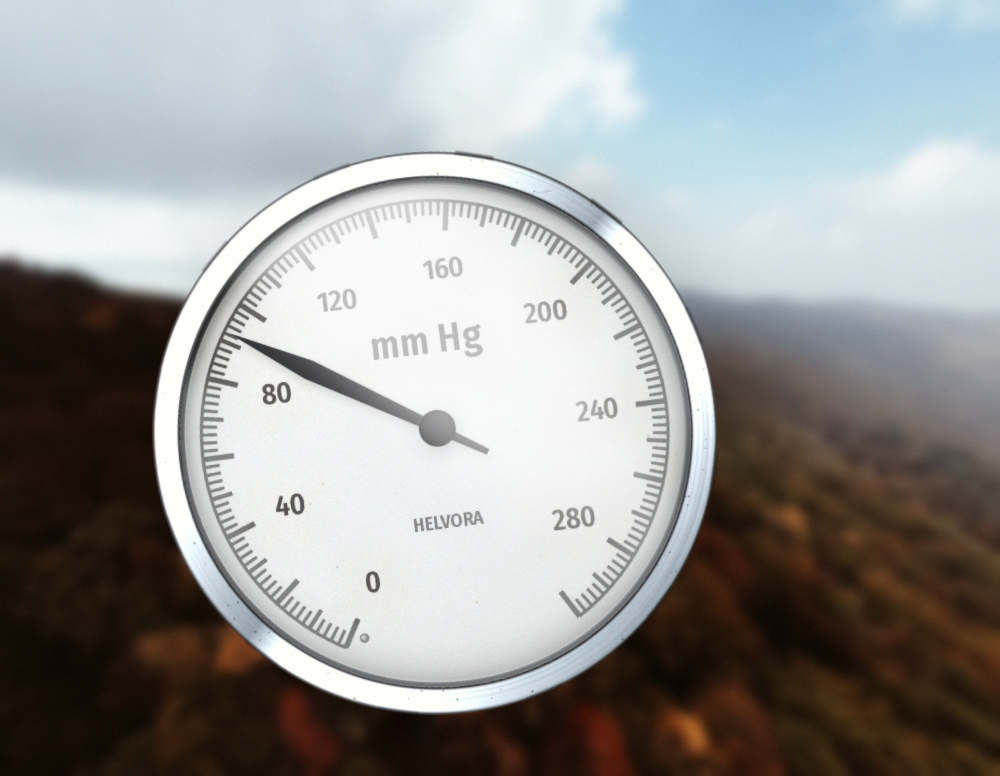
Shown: 92 mmHg
